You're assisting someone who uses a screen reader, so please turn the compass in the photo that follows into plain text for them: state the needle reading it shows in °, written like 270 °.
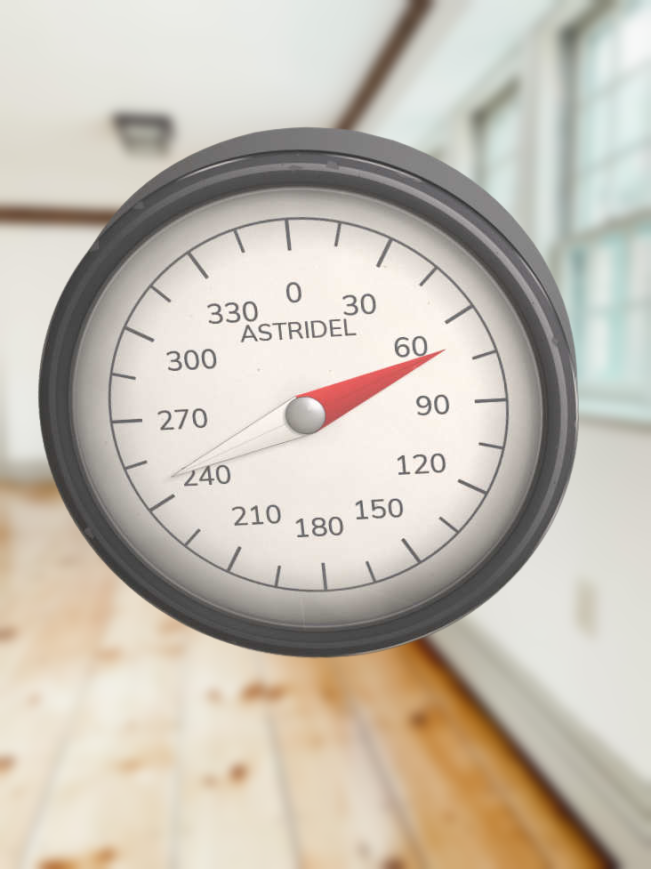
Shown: 67.5 °
